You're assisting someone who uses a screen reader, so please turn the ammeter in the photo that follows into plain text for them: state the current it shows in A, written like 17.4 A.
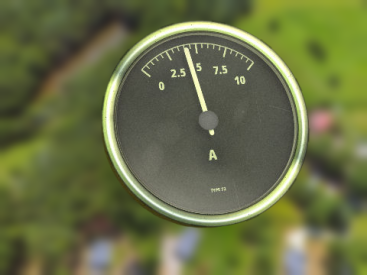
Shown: 4 A
